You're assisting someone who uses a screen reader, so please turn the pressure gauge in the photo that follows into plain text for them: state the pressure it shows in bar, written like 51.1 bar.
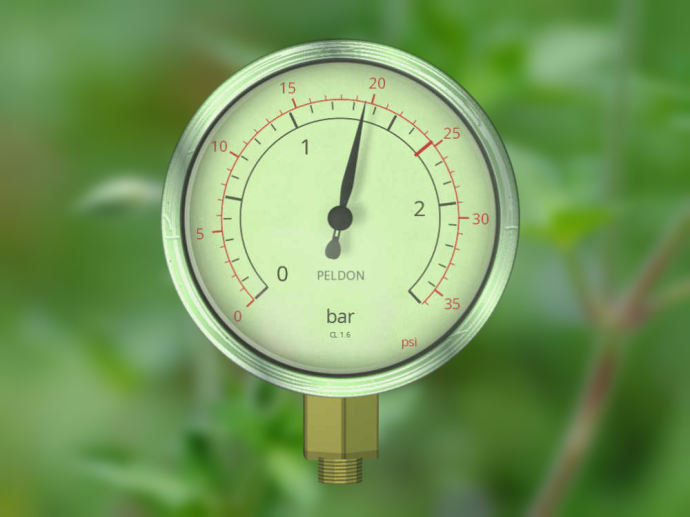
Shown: 1.35 bar
